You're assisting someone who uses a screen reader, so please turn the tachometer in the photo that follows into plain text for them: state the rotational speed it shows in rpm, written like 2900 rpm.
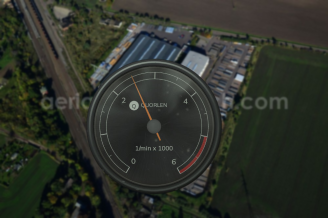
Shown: 2500 rpm
